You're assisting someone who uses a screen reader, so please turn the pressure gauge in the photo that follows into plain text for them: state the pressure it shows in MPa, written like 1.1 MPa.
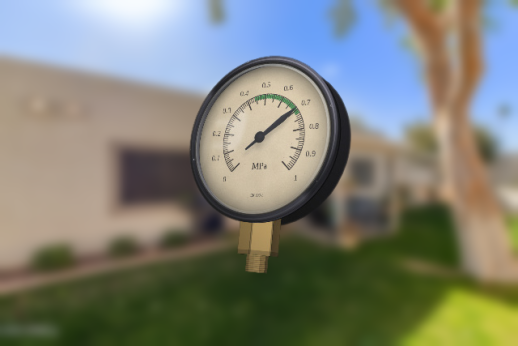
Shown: 0.7 MPa
